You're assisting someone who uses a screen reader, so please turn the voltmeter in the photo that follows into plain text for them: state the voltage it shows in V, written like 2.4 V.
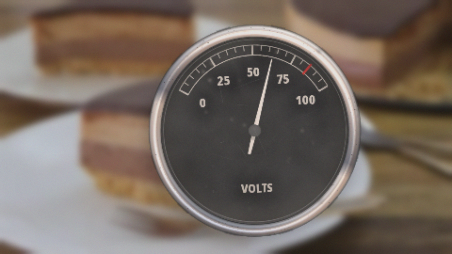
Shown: 62.5 V
